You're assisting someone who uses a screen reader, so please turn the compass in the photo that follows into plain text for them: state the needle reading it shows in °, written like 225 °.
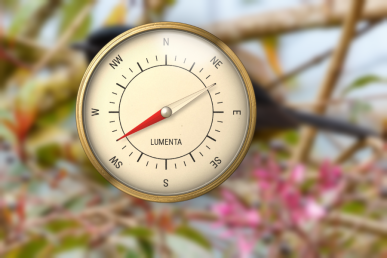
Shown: 240 °
